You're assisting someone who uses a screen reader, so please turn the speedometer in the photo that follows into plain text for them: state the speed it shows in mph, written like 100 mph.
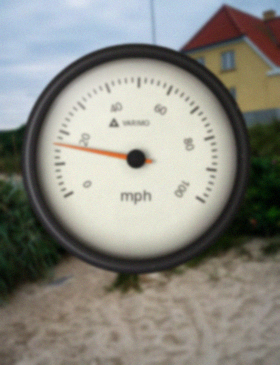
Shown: 16 mph
